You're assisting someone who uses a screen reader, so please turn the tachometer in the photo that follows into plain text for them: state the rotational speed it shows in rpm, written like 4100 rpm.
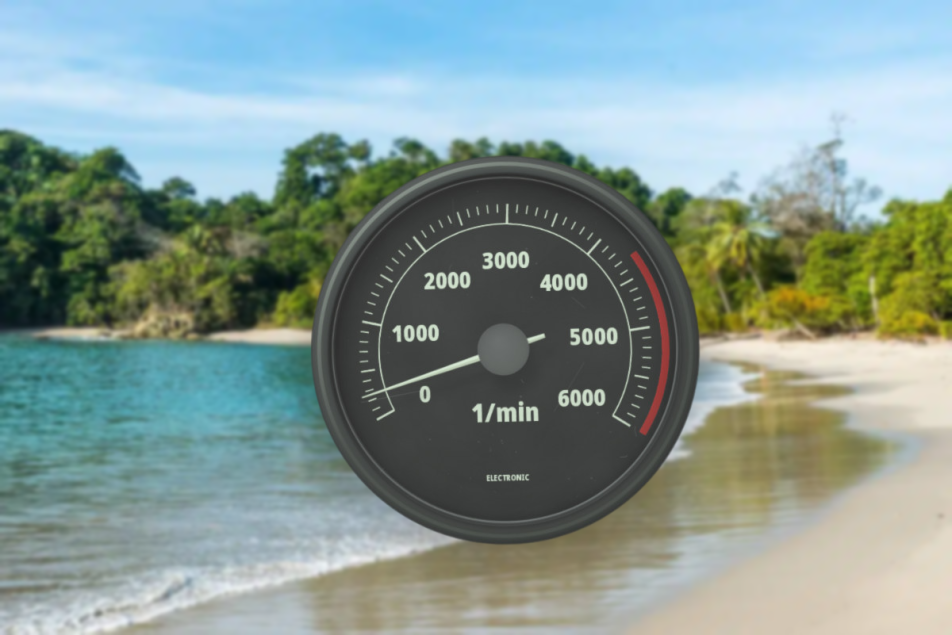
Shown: 250 rpm
